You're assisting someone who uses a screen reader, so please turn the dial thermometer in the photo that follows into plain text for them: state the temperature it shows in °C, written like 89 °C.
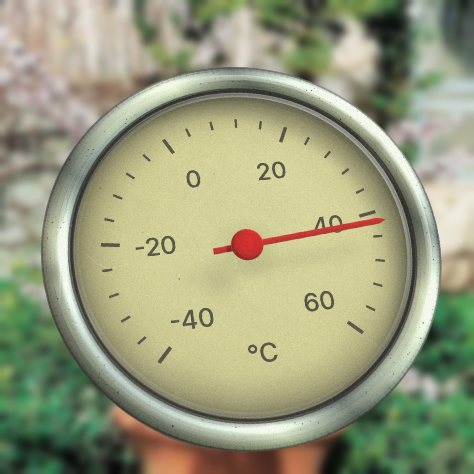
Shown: 42 °C
